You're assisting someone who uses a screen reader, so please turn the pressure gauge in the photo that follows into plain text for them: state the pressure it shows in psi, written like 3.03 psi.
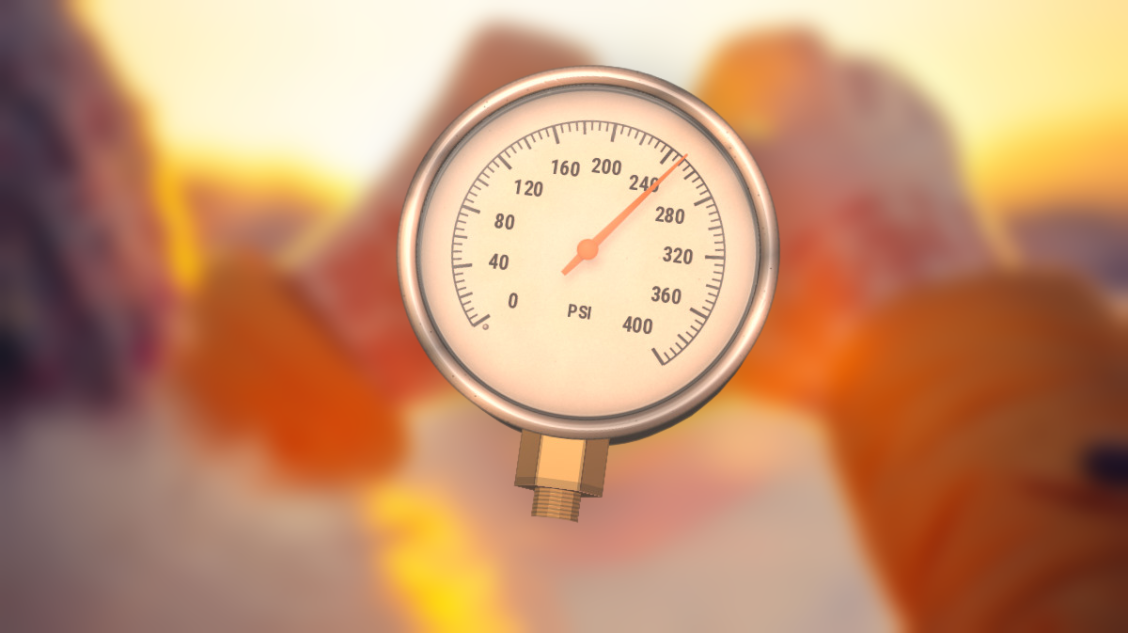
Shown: 250 psi
